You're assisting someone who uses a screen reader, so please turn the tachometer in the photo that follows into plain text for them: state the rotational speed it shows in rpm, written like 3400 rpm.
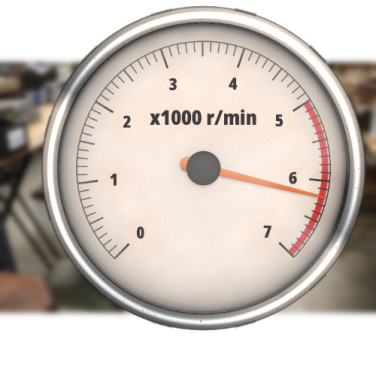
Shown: 6200 rpm
